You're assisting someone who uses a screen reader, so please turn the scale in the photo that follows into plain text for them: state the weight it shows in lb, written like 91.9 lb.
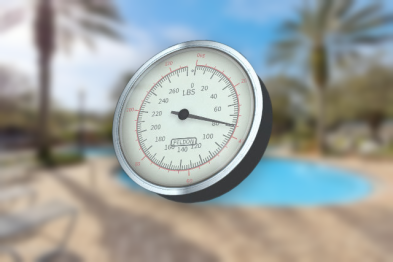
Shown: 80 lb
